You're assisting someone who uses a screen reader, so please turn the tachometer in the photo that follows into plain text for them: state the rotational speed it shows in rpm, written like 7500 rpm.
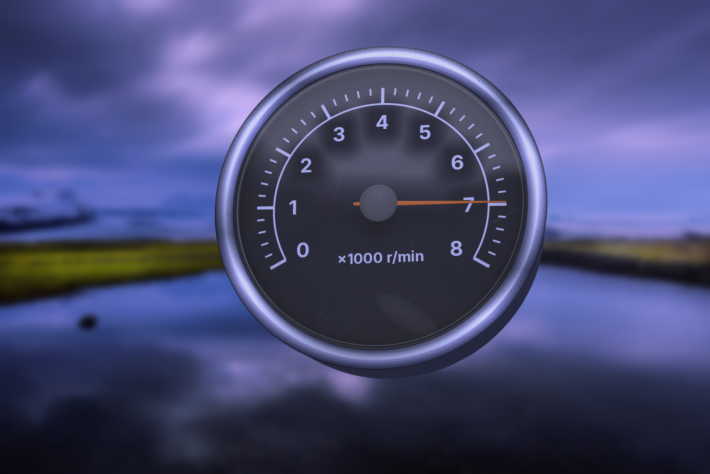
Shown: 7000 rpm
